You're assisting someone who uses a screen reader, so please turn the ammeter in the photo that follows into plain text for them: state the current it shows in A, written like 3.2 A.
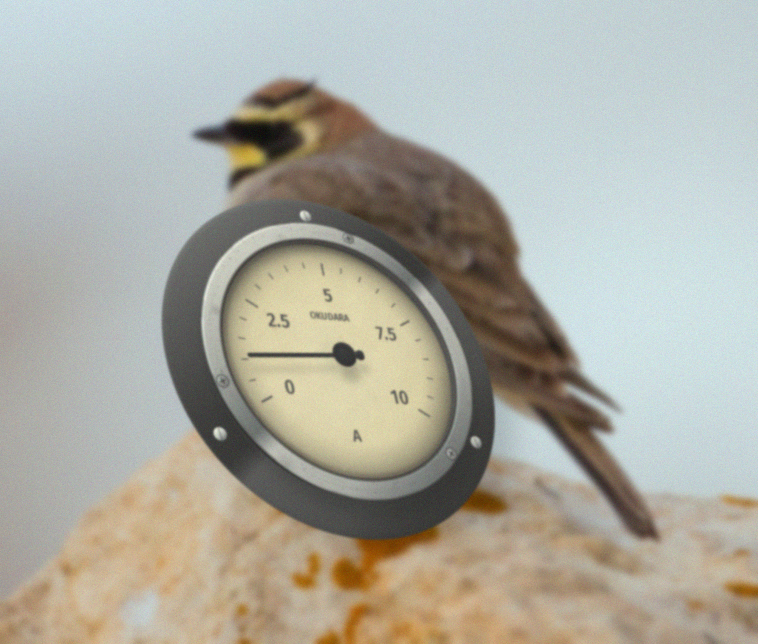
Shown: 1 A
